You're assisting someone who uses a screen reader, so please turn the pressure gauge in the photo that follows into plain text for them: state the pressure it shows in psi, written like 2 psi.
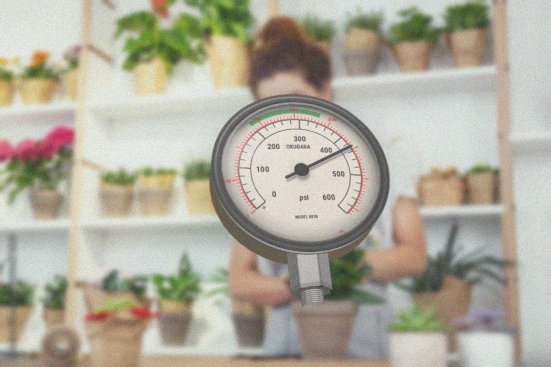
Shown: 430 psi
